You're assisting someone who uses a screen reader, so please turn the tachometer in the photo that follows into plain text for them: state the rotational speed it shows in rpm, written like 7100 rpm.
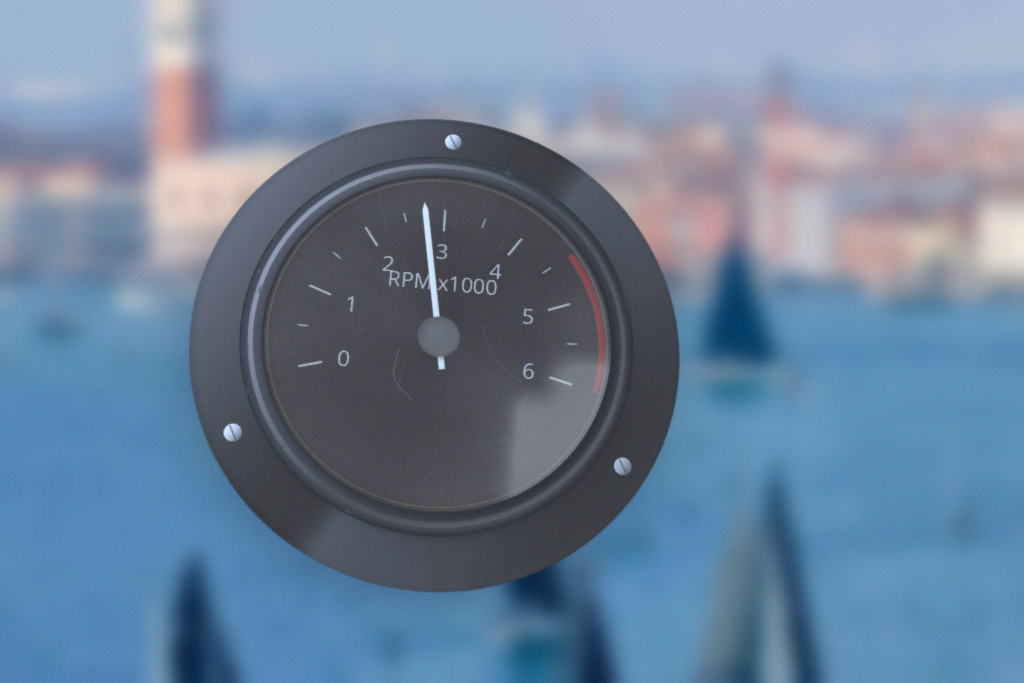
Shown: 2750 rpm
